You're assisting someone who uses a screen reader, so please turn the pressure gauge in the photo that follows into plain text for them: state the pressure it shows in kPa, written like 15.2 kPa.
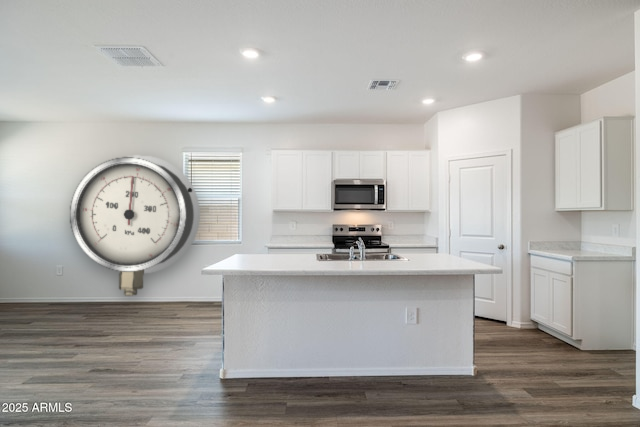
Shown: 200 kPa
